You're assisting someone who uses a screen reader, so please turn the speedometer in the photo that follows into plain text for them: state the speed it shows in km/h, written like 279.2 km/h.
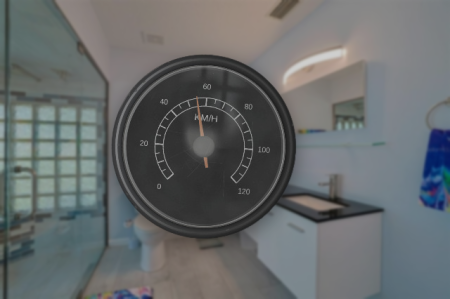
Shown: 55 km/h
